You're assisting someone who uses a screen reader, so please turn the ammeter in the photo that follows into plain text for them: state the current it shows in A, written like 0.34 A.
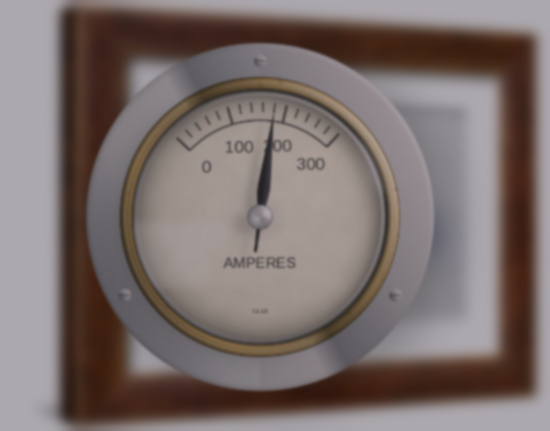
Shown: 180 A
